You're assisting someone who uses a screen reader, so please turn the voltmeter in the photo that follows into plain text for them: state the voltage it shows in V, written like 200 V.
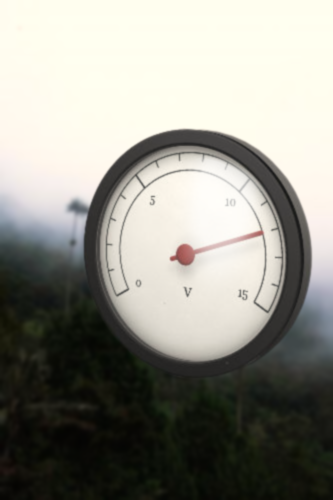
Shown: 12 V
